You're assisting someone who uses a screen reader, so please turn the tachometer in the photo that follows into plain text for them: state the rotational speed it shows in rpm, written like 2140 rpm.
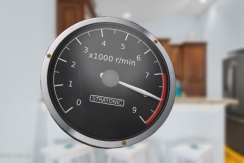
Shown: 8000 rpm
